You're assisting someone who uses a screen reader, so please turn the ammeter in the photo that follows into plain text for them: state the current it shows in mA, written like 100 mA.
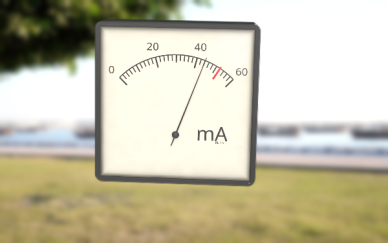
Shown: 44 mA
